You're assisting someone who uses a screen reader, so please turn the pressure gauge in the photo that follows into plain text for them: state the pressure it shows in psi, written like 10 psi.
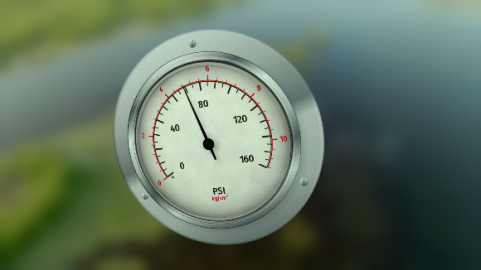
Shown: 70 psi
